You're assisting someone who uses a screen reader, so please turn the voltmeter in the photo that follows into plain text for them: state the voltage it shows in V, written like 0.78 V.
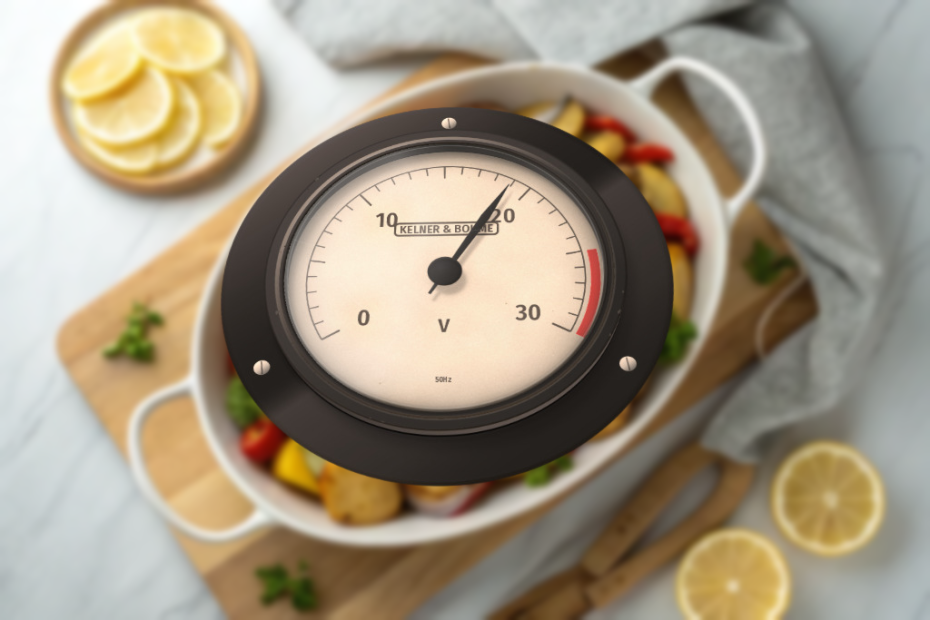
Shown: 19 V
